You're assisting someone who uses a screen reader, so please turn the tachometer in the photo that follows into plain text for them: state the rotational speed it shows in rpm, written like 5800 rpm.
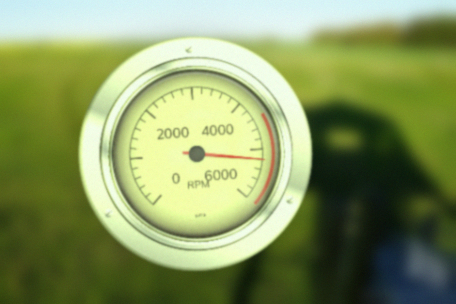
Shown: 5200 rpm
